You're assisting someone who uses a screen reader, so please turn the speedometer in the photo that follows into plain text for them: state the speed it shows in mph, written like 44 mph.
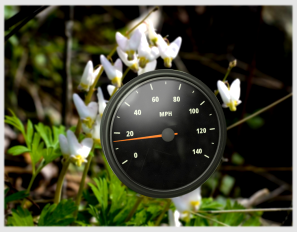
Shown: 15 mph
